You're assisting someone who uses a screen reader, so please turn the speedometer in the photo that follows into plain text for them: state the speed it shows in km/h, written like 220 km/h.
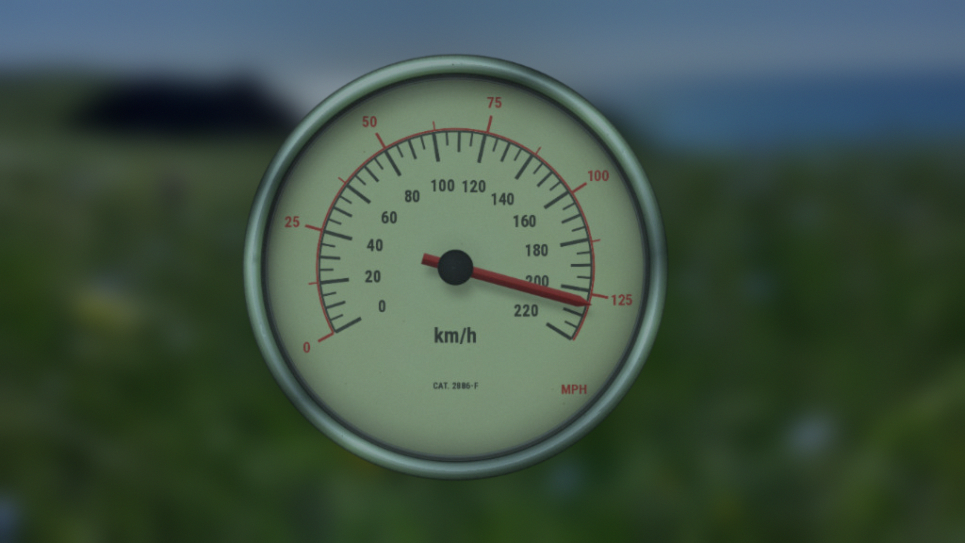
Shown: 205 km/h
